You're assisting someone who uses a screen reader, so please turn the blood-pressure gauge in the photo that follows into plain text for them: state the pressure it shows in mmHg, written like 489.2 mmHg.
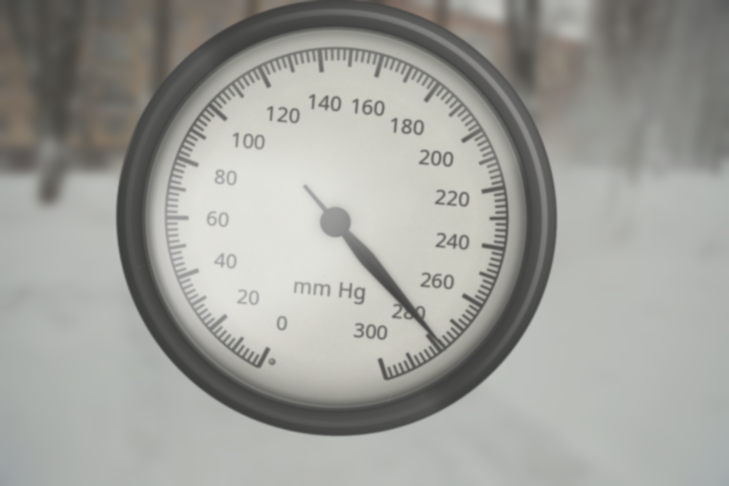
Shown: 278 mmHg
